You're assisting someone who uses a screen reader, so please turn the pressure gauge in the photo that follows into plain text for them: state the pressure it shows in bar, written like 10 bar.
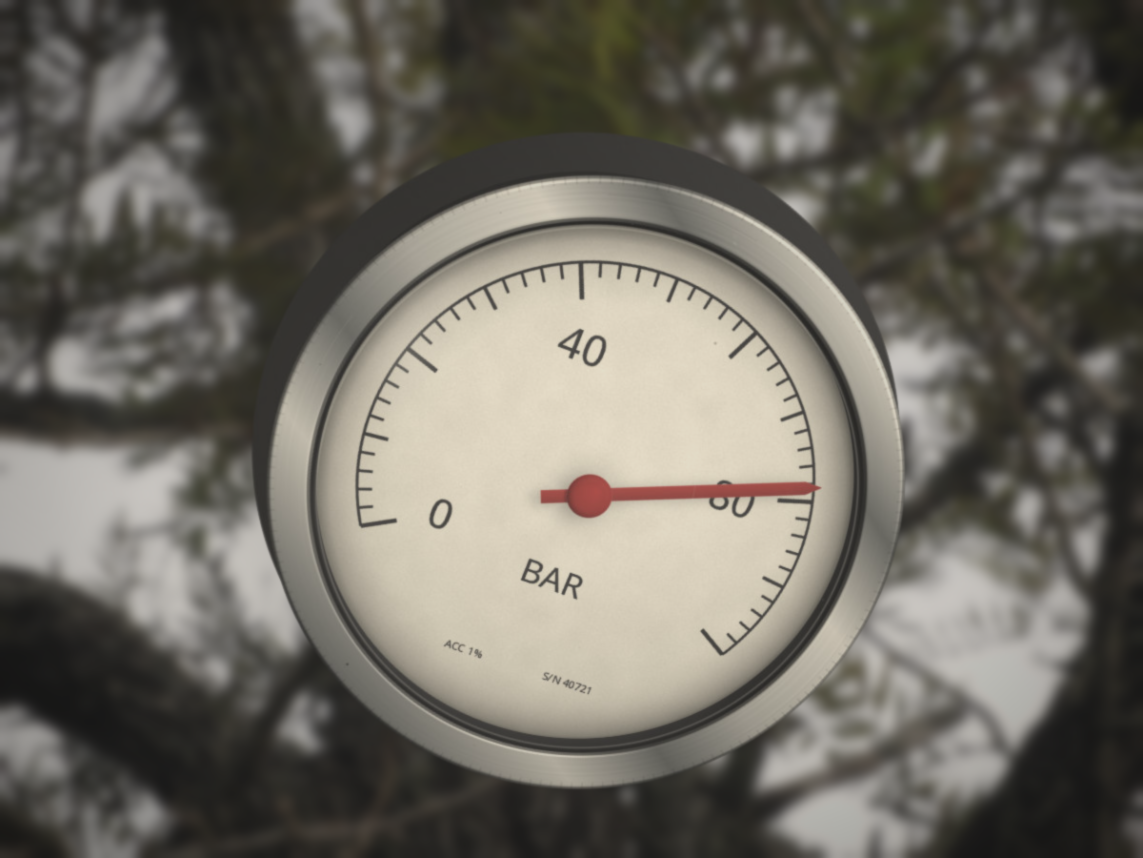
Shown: 78 bar
